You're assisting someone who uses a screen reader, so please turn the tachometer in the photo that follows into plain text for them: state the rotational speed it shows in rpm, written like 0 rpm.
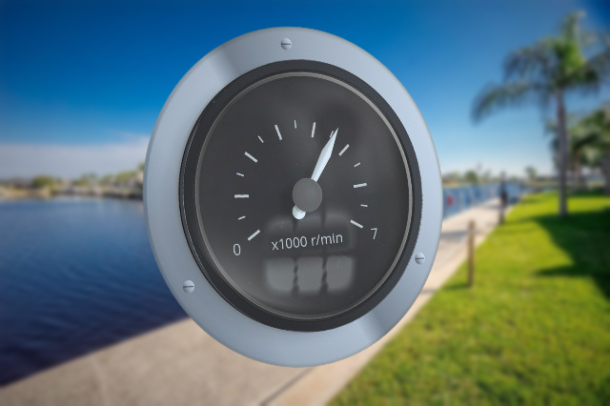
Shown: 4500 rpm
